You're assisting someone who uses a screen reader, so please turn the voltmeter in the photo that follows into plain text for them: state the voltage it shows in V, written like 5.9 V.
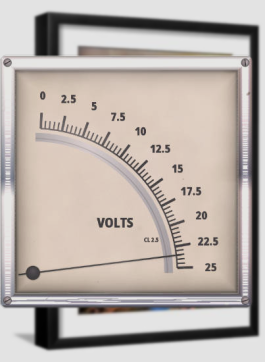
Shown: 23.5 V
